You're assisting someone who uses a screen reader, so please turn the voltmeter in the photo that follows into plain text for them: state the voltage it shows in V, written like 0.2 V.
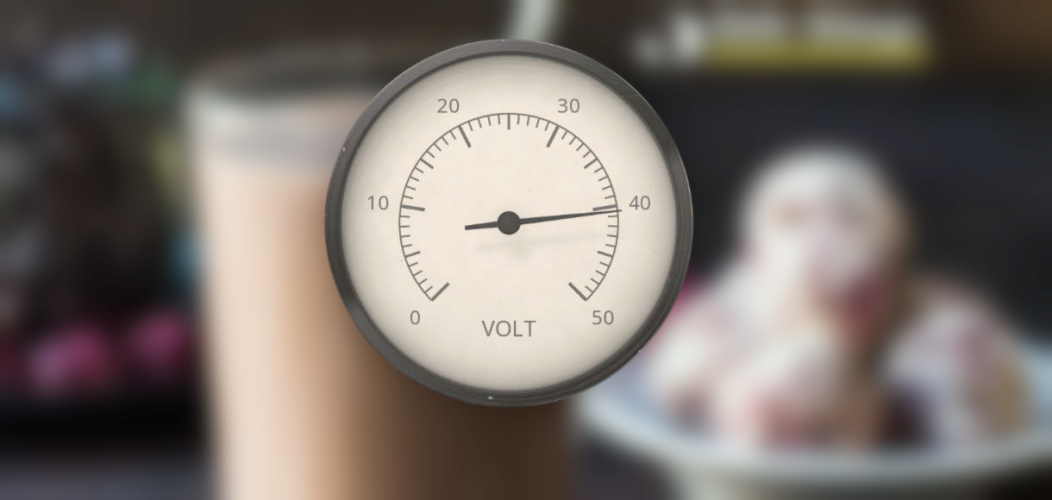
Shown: 40.5 V
